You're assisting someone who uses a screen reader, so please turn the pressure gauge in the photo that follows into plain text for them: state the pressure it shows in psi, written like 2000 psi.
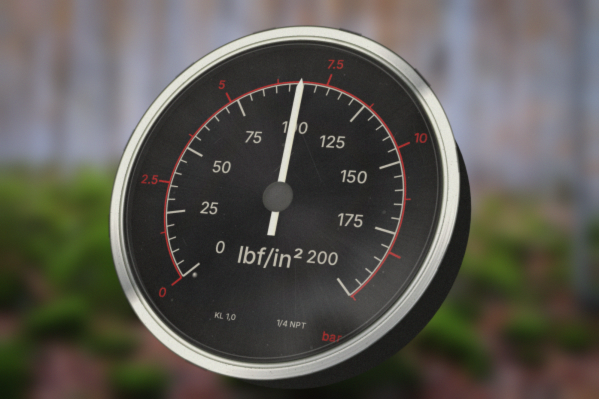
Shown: 100 psi
